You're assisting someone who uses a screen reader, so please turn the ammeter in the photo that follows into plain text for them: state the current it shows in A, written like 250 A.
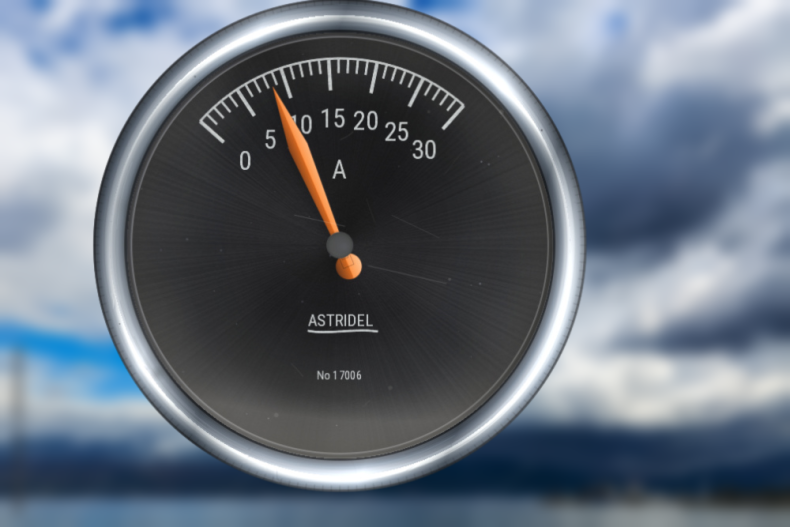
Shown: 8.5 A
